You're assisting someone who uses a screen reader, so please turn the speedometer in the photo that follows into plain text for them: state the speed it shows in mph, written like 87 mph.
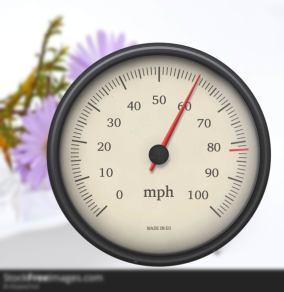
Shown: 60 mph
